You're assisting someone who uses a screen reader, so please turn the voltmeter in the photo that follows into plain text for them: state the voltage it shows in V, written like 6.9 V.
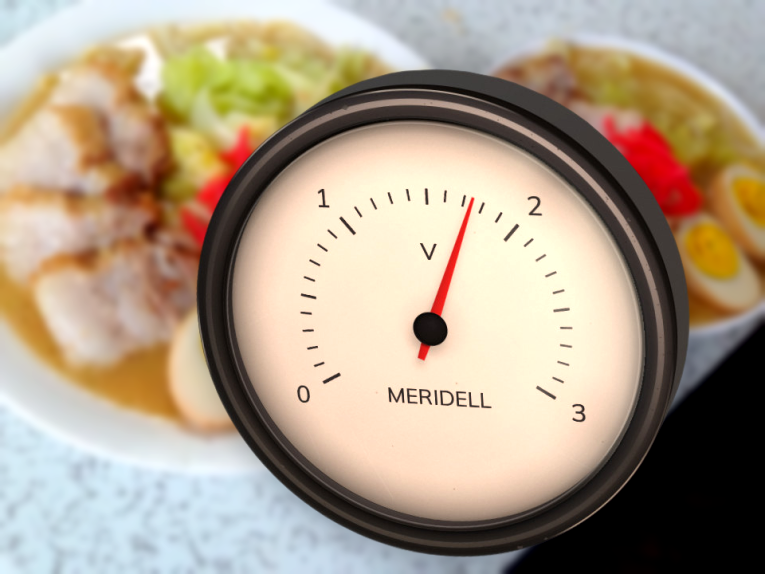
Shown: 1.75 V
